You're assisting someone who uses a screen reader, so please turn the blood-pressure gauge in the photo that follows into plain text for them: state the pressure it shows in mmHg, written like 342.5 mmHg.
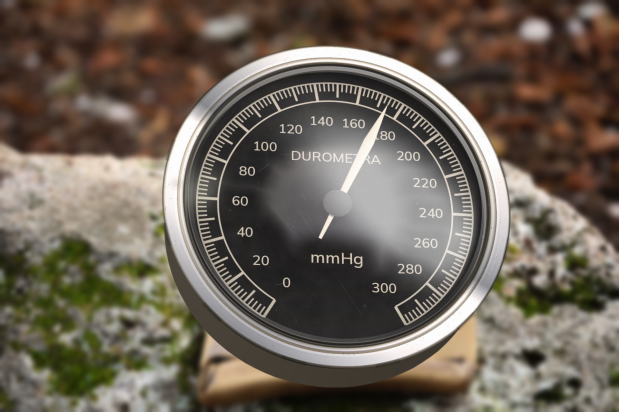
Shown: 174 mmHg
